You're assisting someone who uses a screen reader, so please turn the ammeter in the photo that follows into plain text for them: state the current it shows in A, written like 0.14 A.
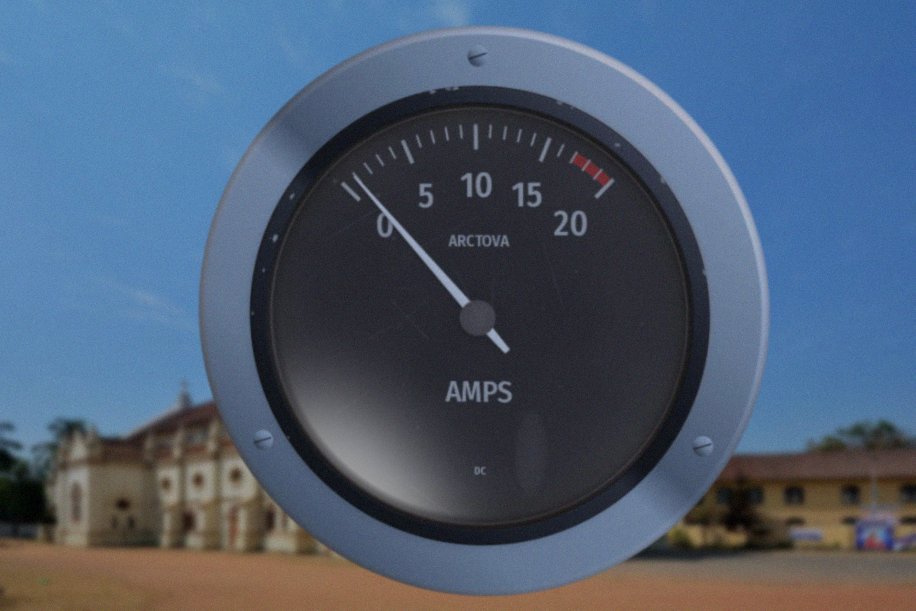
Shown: 1 A
